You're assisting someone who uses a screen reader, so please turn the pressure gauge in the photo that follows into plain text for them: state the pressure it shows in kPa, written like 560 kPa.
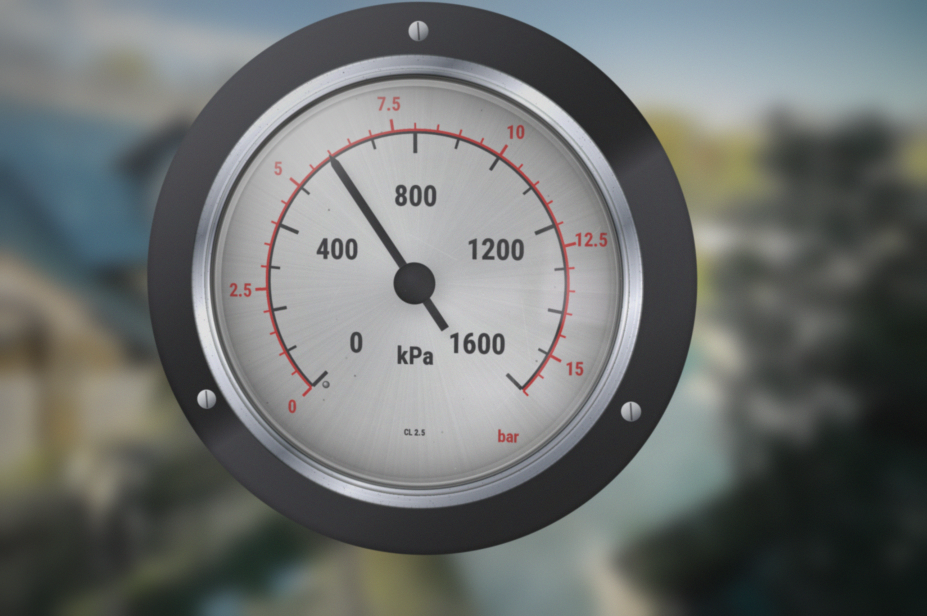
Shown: 600 kPa
